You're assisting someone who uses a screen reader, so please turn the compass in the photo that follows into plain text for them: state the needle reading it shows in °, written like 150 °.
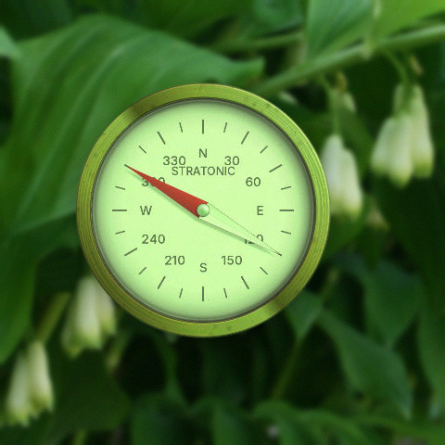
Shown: 300 °
